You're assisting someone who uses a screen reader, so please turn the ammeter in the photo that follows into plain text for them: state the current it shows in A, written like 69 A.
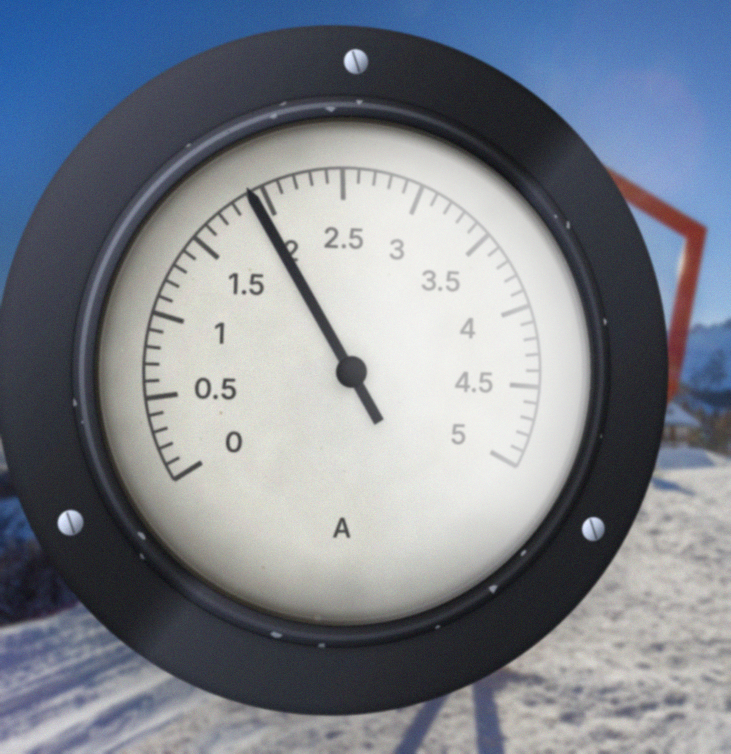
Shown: 1.9 A
